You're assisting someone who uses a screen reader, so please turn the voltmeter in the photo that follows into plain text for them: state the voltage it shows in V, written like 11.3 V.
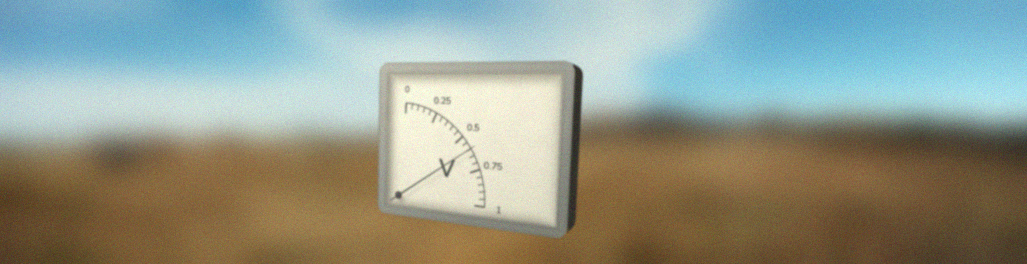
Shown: 0.6 V
